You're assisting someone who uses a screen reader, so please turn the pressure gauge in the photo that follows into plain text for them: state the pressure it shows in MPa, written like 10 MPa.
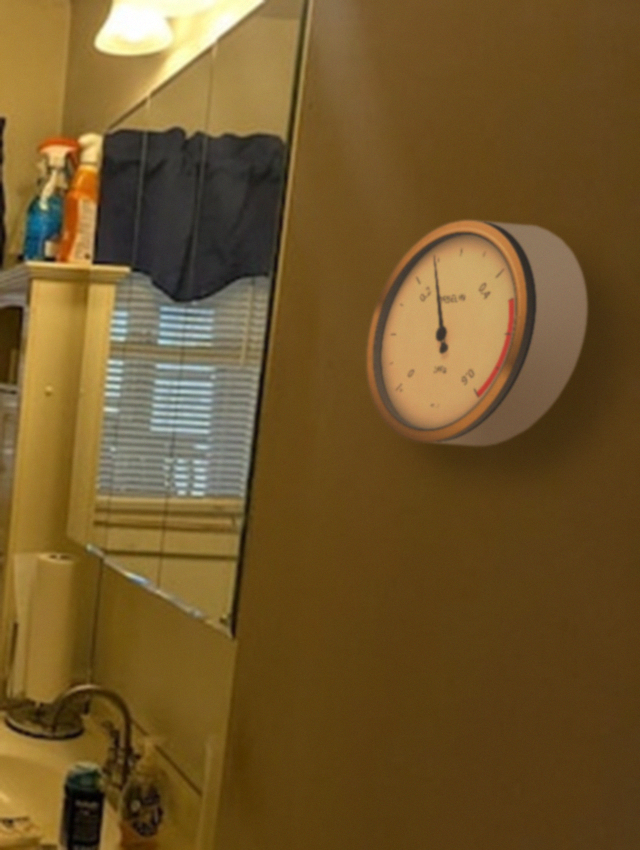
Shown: 0.25 MPa
